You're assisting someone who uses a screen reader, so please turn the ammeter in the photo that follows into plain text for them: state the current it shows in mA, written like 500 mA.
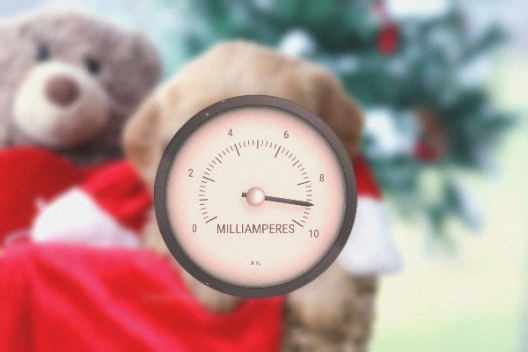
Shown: 9 mA
